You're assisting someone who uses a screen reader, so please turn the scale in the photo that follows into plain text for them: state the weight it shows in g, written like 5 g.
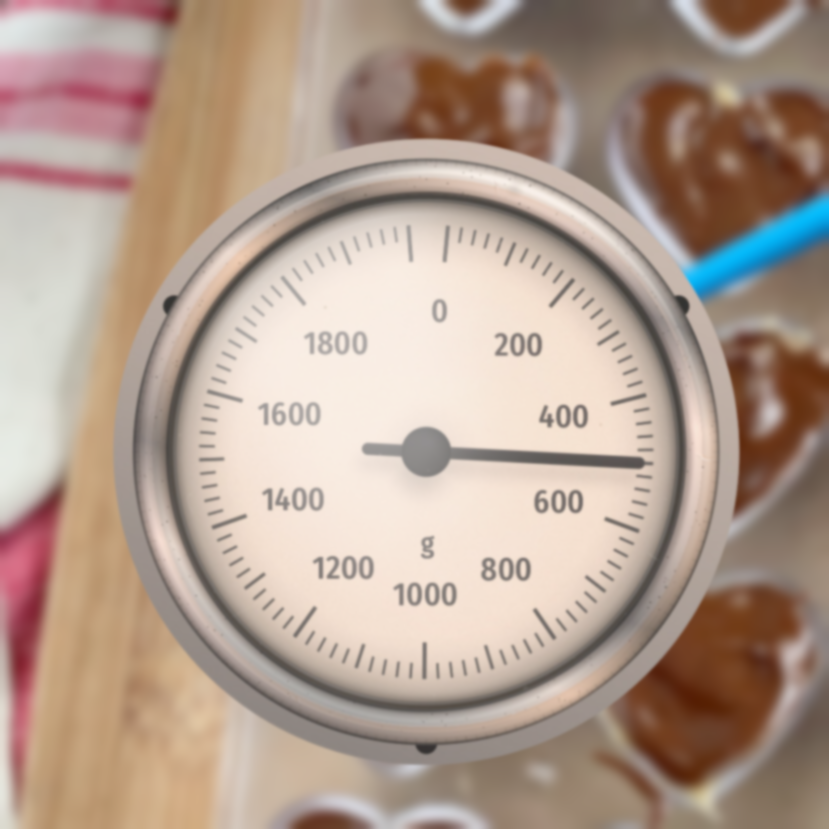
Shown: 500 g
